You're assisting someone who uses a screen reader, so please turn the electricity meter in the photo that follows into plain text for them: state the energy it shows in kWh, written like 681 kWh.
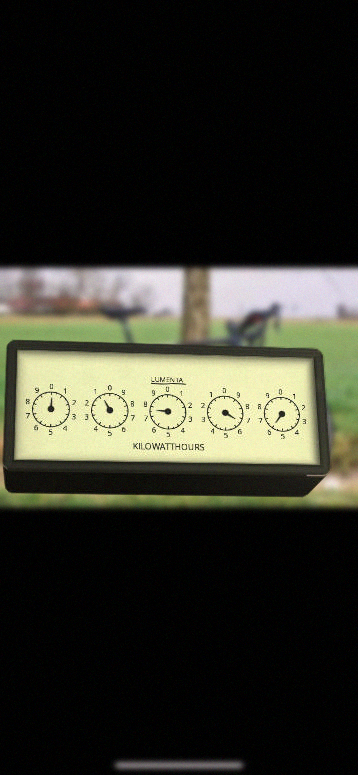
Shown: 766 kWh
